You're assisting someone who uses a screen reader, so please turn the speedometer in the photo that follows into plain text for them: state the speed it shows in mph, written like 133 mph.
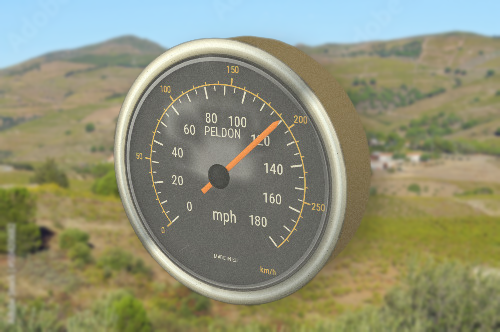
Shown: 120 mph
